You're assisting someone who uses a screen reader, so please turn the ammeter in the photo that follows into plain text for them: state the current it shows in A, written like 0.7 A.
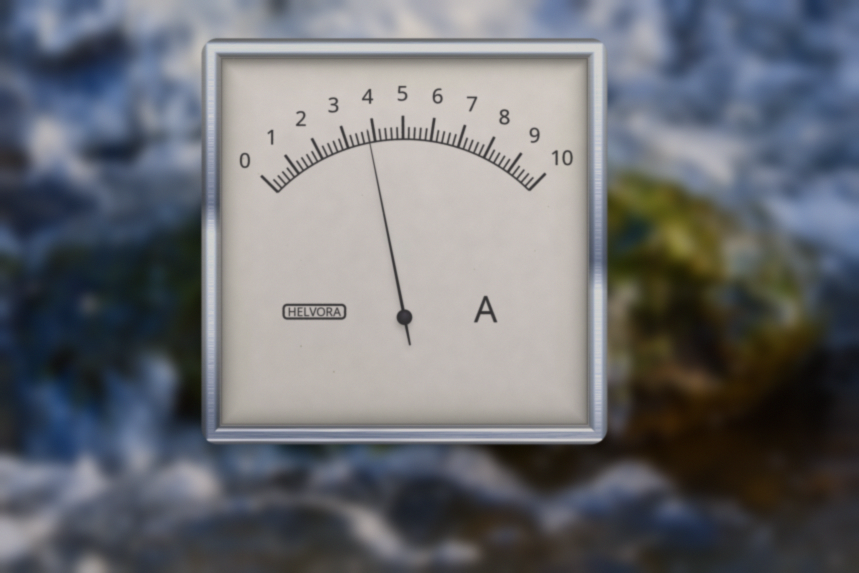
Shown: 3.8 A
